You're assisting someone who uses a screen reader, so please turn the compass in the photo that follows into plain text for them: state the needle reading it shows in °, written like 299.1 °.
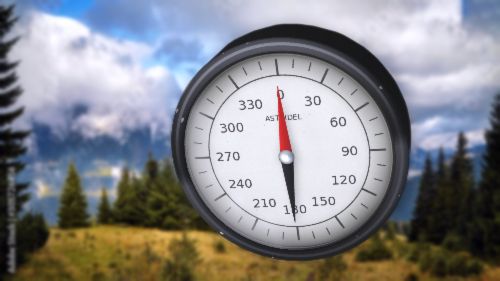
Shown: 0 °
